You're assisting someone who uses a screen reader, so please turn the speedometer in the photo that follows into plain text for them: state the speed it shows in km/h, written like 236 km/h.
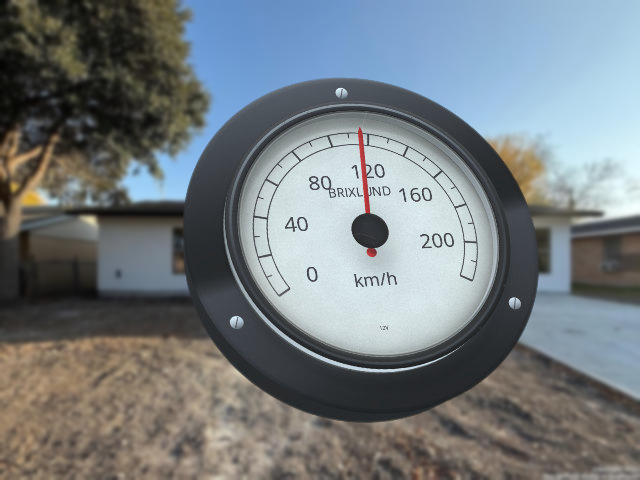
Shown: 115 km/h
